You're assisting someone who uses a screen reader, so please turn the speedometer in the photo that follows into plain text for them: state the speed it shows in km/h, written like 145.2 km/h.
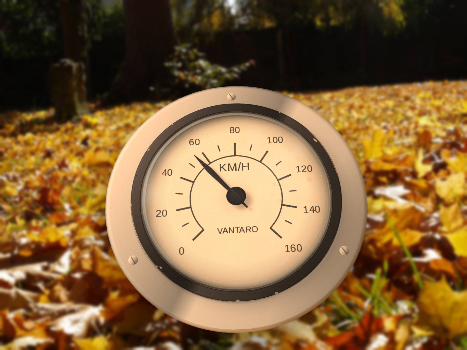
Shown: 55 km/h
